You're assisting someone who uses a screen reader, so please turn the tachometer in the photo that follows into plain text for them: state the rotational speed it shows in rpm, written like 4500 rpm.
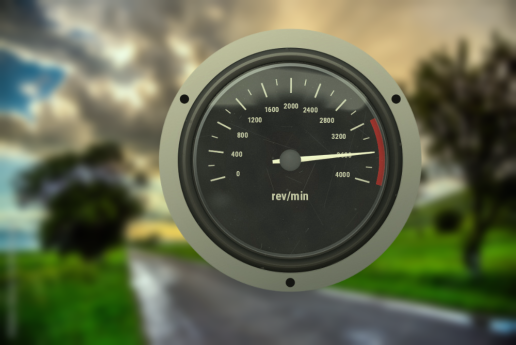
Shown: 3600 rpm
